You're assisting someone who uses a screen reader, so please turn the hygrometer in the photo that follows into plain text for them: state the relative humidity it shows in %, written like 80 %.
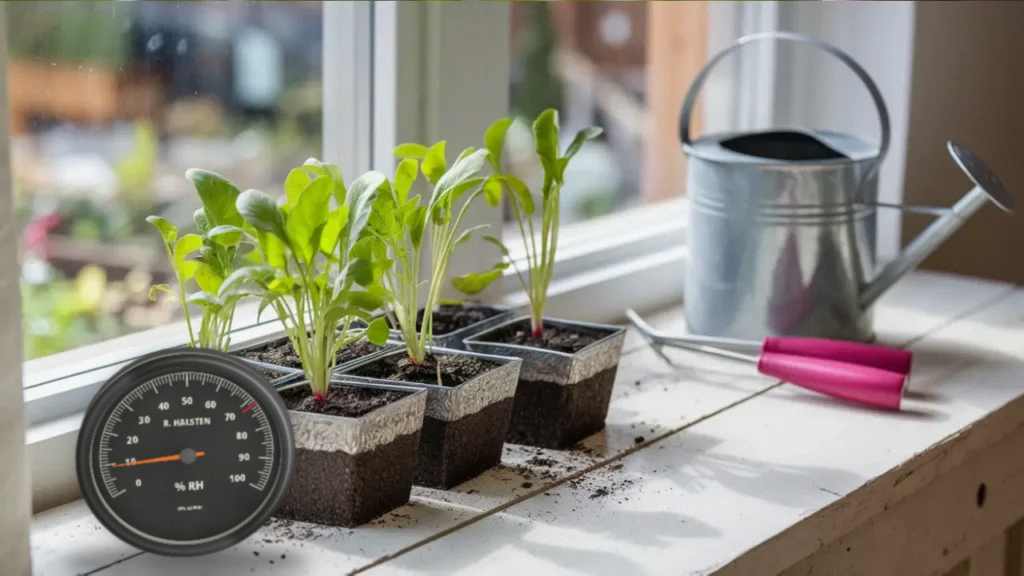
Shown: 10 %
